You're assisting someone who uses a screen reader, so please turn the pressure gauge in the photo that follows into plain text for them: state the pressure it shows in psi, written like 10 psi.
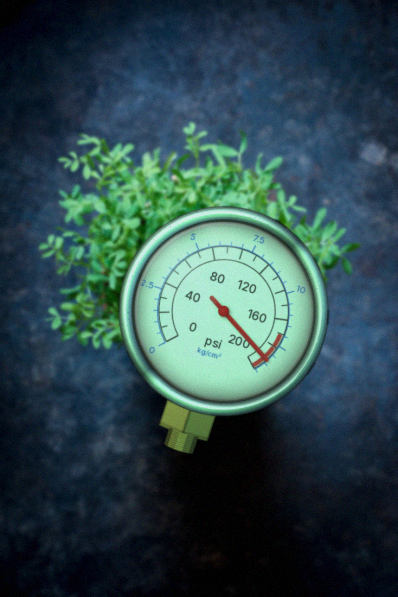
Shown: 190 psi
